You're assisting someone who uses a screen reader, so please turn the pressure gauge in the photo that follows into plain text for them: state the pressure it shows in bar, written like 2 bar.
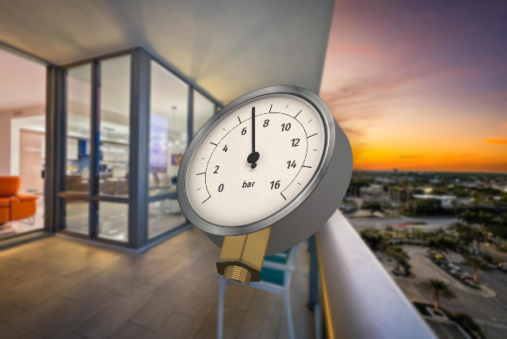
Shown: 7 bar
